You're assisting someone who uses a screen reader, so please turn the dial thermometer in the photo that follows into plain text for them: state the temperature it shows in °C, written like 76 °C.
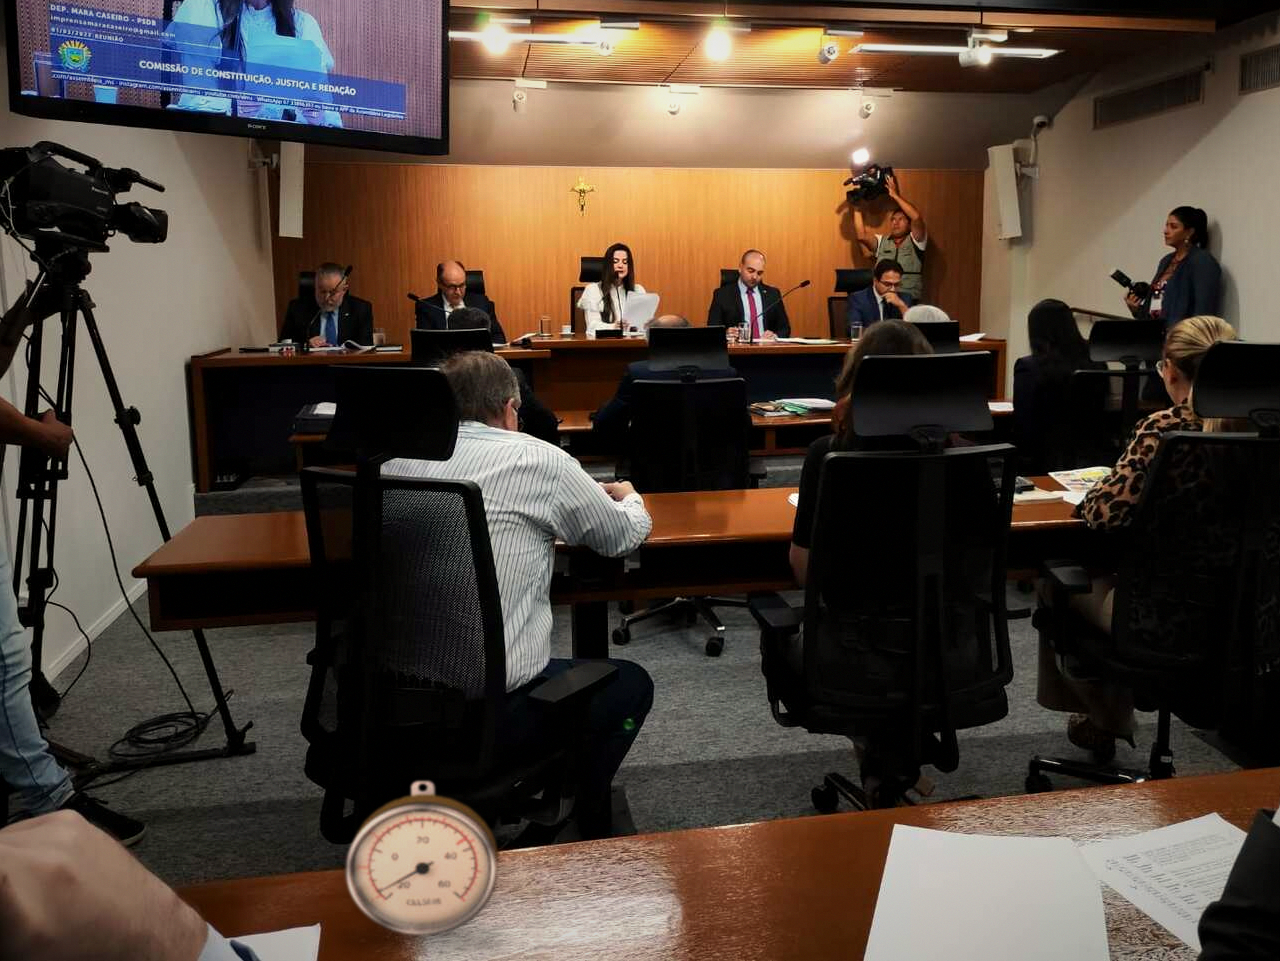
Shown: -16 °C
